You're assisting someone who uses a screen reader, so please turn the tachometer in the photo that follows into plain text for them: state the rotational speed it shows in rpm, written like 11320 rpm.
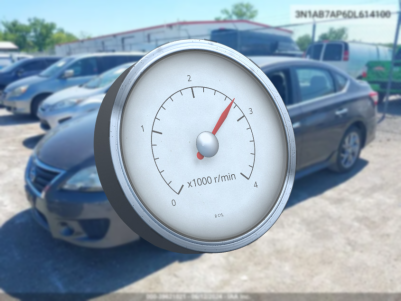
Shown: 2700 rpm
